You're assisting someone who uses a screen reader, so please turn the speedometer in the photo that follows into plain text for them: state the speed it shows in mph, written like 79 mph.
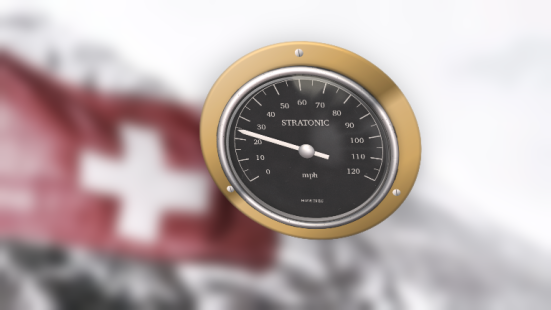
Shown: 25 mph
